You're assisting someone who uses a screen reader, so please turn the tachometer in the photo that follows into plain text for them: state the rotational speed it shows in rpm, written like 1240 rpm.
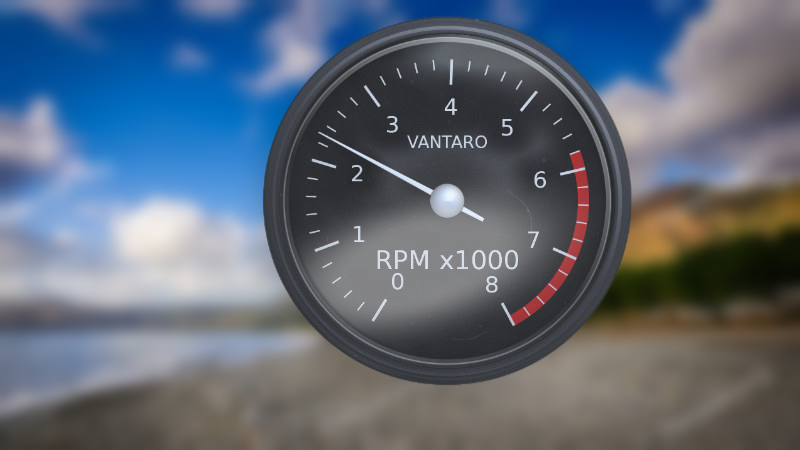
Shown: 2300 rpm
